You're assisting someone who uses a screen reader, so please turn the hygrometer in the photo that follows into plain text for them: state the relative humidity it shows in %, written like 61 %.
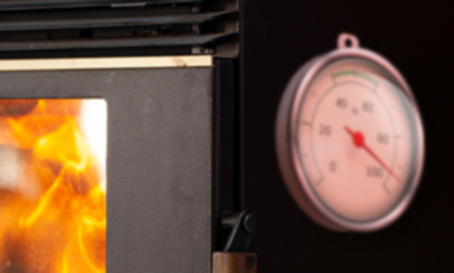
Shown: 95 %
